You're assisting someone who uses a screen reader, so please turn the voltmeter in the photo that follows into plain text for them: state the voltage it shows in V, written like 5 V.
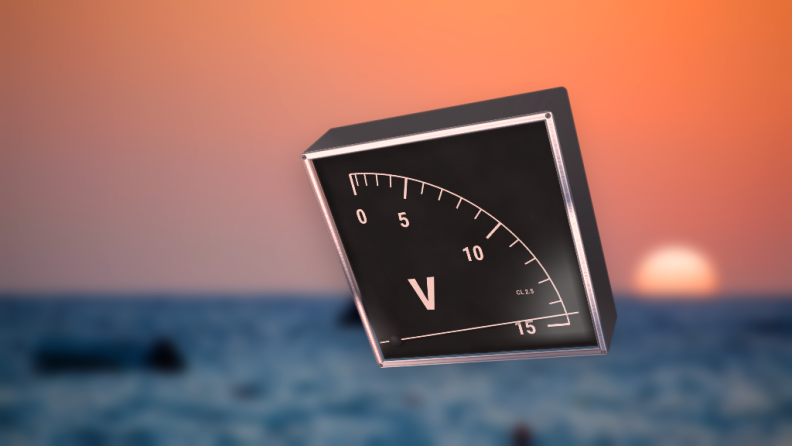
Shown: 14.5 V
